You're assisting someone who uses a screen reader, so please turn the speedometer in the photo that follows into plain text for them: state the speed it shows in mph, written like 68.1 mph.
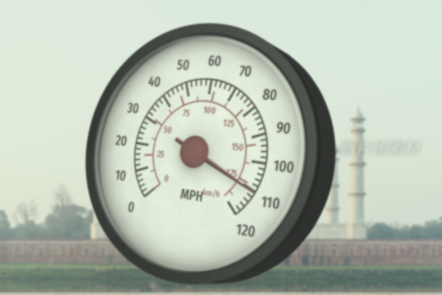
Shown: 110 mph
